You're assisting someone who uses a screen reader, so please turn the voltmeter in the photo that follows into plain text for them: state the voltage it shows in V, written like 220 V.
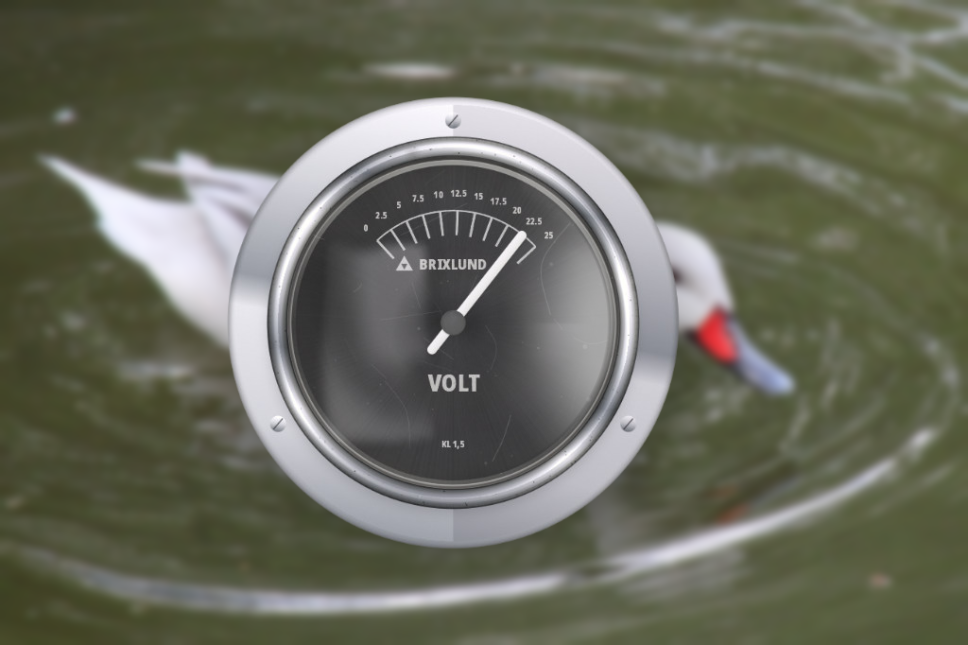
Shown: 22.5 V
